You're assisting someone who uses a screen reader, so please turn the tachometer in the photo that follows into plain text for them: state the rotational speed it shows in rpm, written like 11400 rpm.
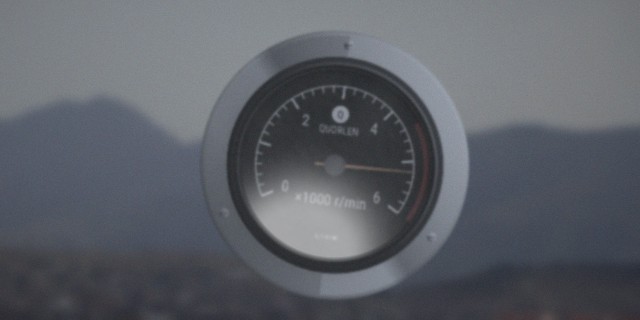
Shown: 5200 rpm
